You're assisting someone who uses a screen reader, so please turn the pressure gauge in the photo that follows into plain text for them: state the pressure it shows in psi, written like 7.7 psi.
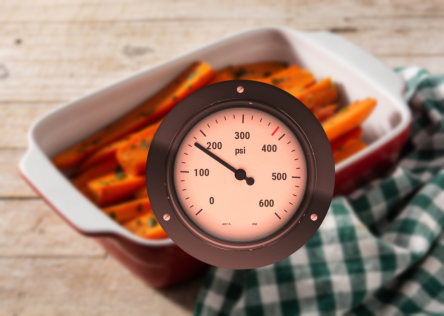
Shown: 170 psi
